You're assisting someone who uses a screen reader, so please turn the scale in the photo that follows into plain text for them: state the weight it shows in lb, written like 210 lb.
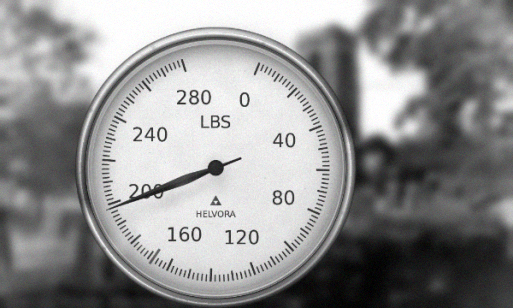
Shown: 198 lb
